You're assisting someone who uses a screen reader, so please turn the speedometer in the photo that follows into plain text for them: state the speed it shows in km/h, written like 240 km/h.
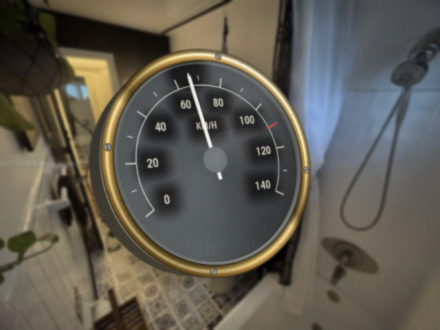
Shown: 65 km/h
